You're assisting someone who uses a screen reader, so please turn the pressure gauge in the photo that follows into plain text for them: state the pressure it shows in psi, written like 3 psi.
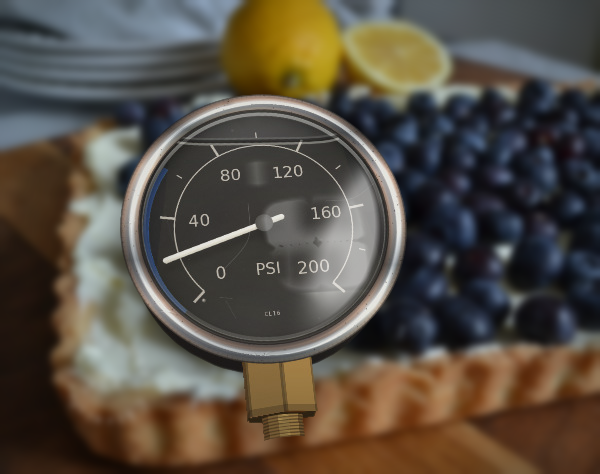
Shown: 20 psi
